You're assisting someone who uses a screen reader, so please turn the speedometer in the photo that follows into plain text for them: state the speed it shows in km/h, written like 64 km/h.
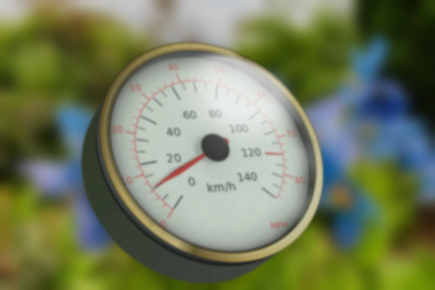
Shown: 10 km/h
